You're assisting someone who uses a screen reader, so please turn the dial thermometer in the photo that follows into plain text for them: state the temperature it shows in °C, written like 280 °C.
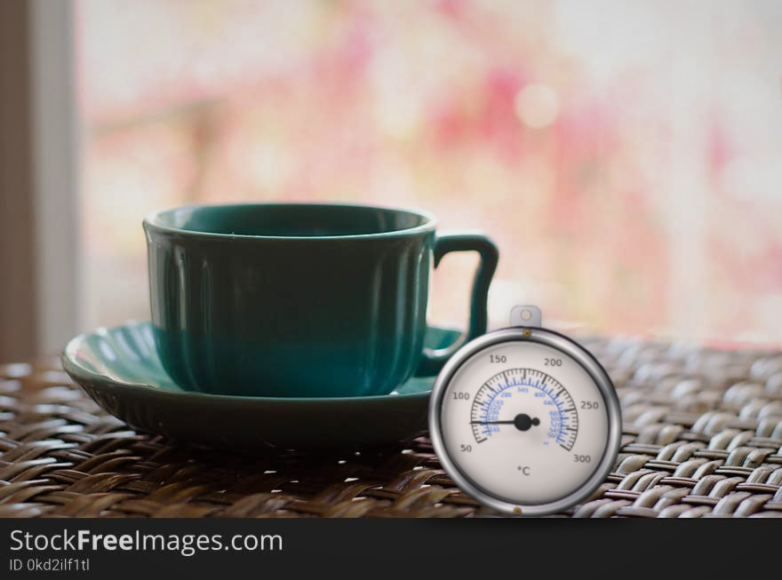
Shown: 75 °C
